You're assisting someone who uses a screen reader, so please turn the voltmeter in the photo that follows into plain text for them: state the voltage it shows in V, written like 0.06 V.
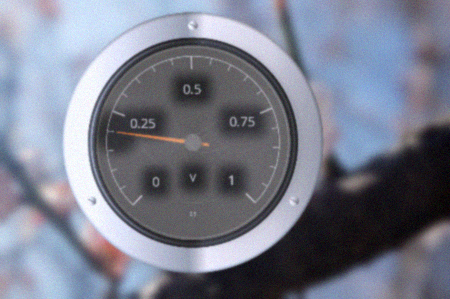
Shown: 0.2 V
